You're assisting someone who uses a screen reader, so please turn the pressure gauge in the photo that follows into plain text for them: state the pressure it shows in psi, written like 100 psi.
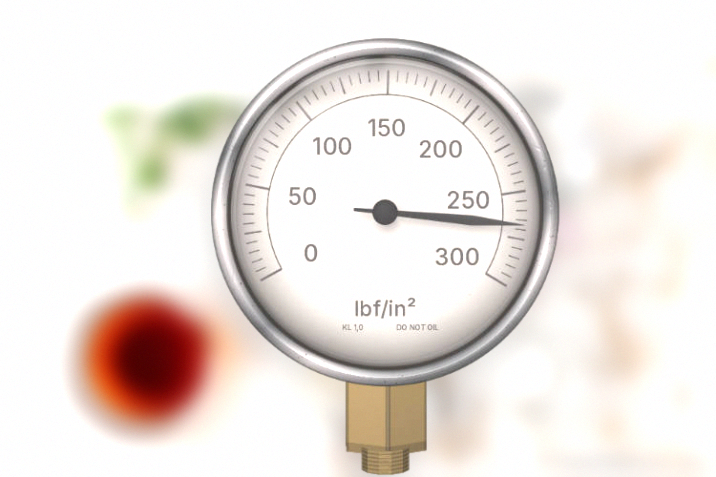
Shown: 267.5 psi
